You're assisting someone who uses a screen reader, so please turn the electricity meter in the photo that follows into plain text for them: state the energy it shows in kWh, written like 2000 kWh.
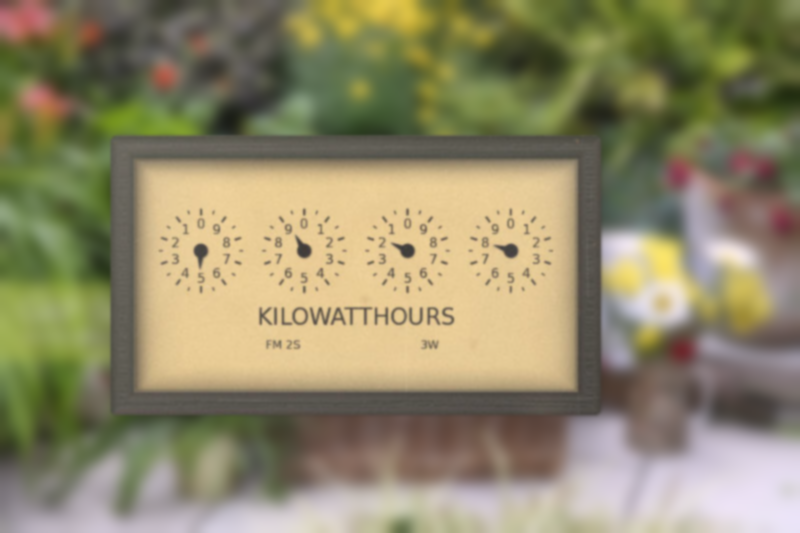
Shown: 4918 kWh
